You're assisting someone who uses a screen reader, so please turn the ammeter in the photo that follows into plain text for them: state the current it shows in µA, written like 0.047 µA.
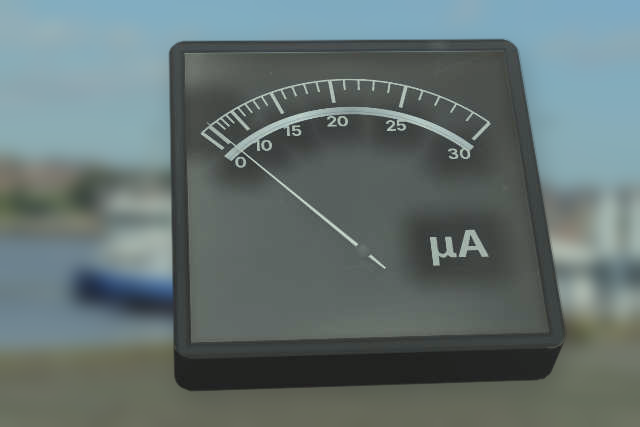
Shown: 5 µA
